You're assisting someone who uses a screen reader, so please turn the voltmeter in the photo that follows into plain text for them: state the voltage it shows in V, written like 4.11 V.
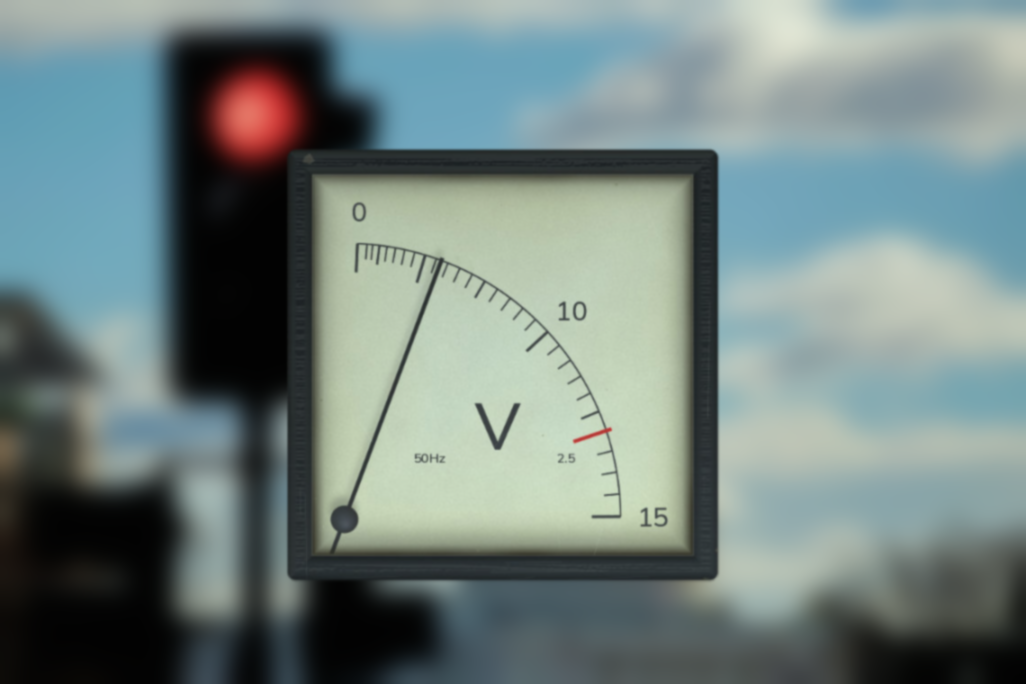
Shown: 5.75 V
